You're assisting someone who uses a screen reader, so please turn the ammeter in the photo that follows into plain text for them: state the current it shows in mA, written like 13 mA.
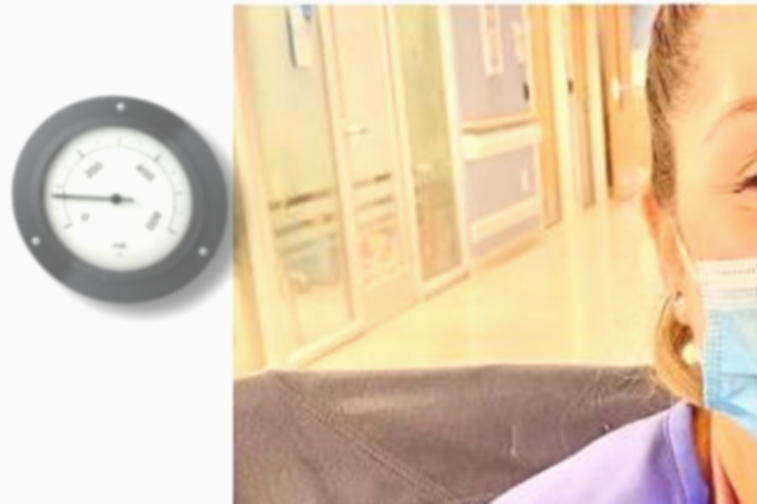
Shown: 75 mA
